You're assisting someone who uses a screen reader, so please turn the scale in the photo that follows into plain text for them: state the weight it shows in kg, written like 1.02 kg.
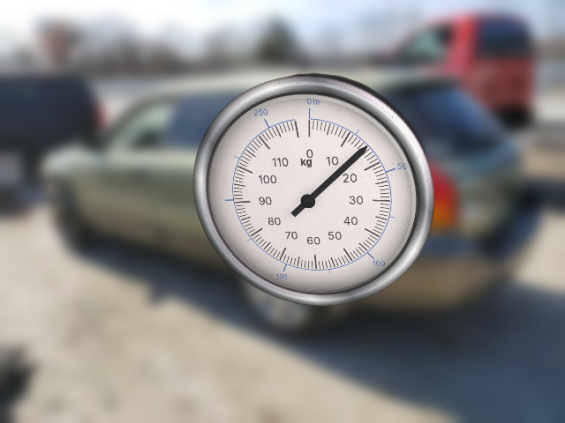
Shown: 15 kg
